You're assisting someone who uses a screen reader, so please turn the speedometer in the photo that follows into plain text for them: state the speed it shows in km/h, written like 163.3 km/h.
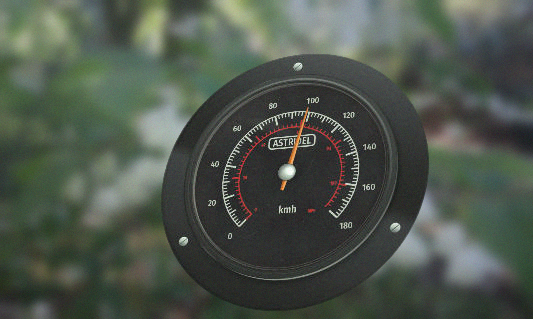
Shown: 100 km/h
